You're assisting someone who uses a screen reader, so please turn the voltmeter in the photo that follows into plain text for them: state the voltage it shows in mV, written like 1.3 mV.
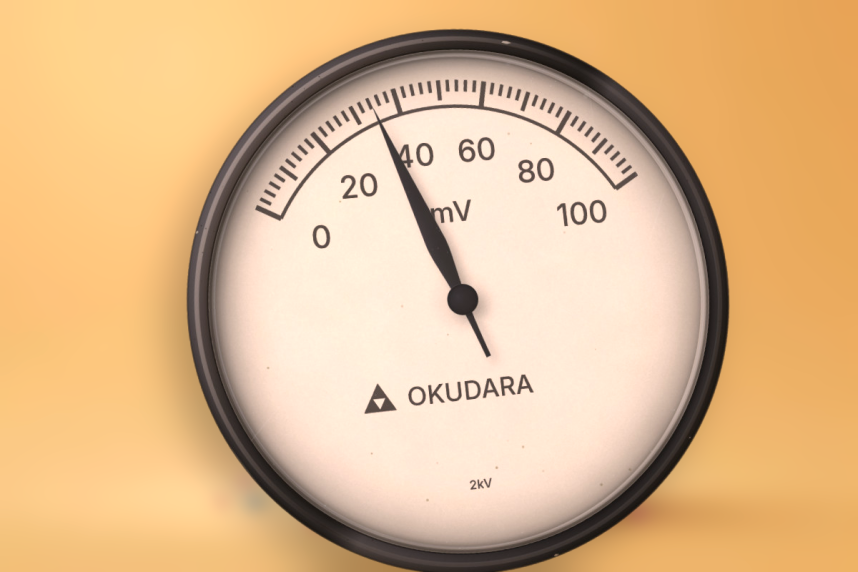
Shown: 34 mV
